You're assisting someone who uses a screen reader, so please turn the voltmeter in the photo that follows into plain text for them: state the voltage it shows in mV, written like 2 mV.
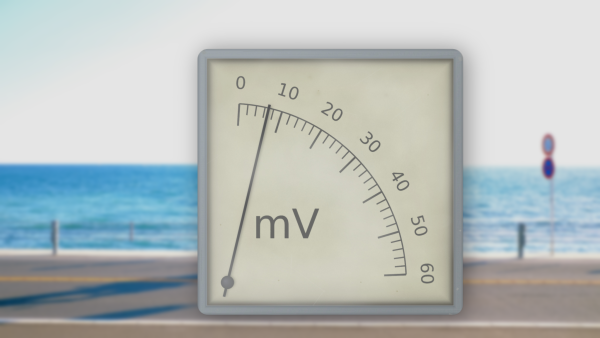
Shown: 7 mV
